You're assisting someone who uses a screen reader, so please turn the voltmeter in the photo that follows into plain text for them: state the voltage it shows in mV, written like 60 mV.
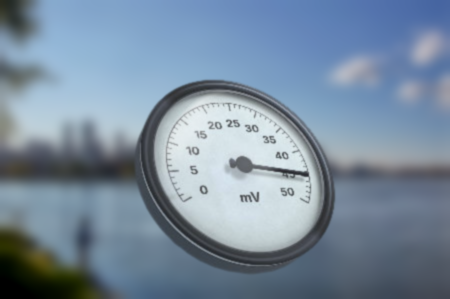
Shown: 45 mV
